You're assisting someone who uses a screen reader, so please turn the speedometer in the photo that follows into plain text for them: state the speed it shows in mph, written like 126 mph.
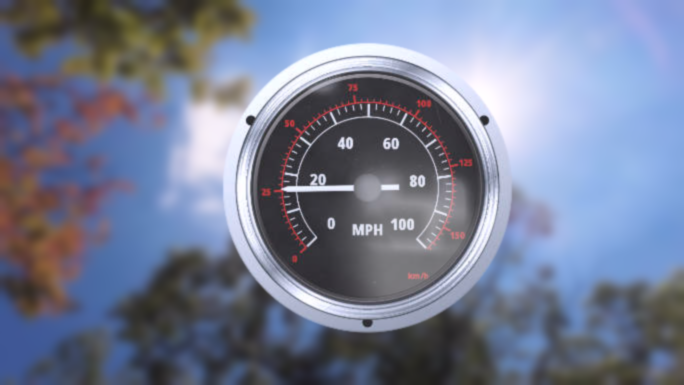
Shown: 16 mph
